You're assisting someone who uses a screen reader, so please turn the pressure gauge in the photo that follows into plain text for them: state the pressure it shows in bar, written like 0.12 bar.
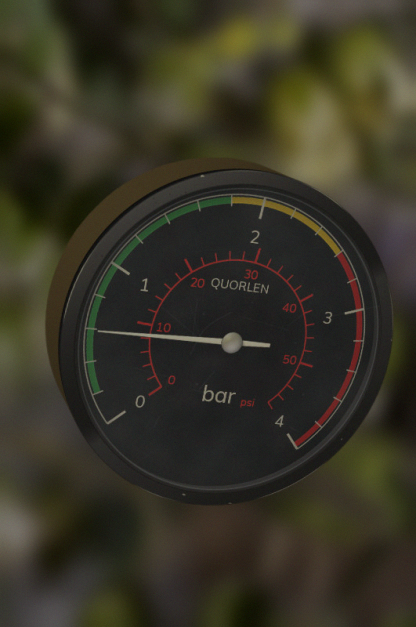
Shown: 0.6 bar
